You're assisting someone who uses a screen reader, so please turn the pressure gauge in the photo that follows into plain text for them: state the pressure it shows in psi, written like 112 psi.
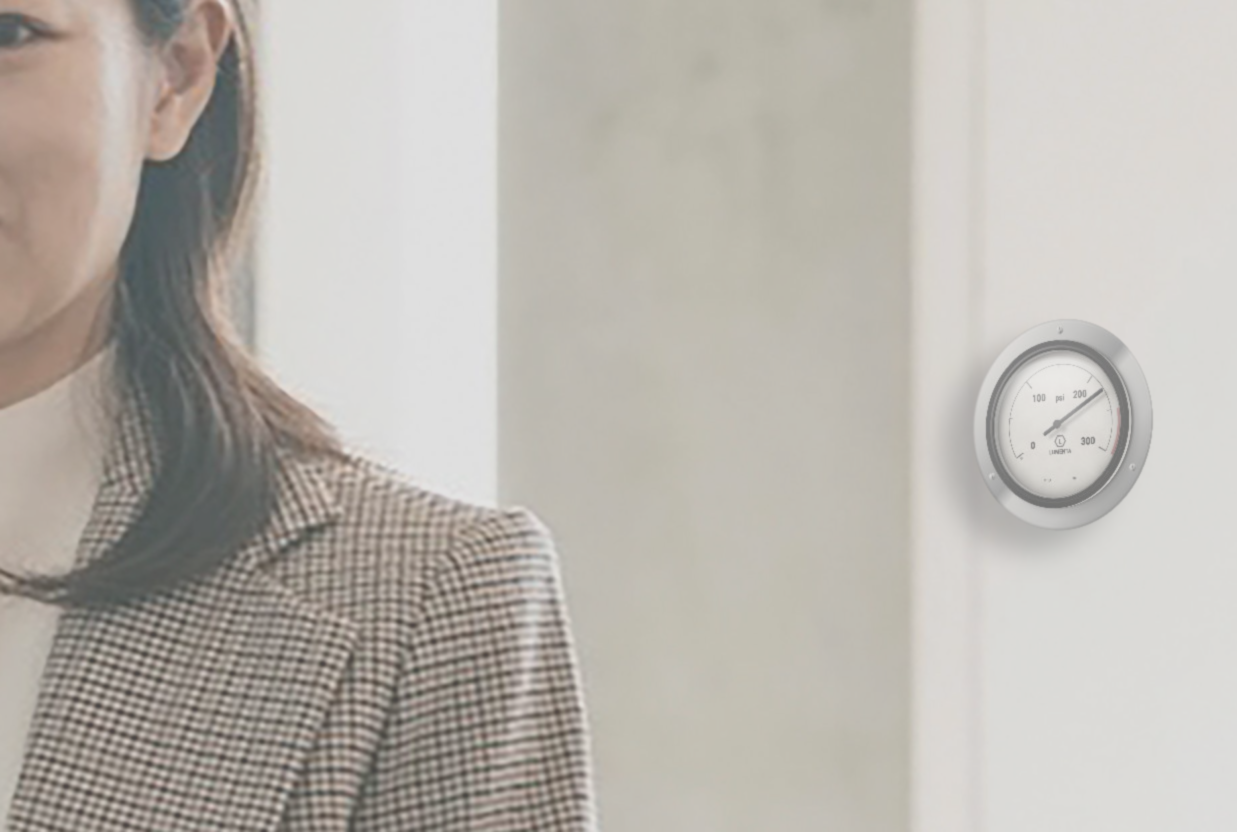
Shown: 225 psi
